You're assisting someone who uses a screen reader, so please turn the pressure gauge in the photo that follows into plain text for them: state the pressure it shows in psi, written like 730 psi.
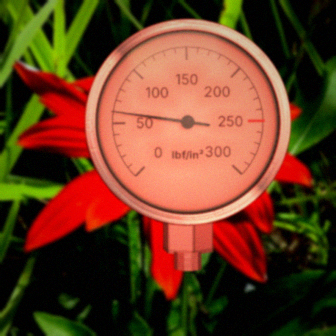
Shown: 60 psi
